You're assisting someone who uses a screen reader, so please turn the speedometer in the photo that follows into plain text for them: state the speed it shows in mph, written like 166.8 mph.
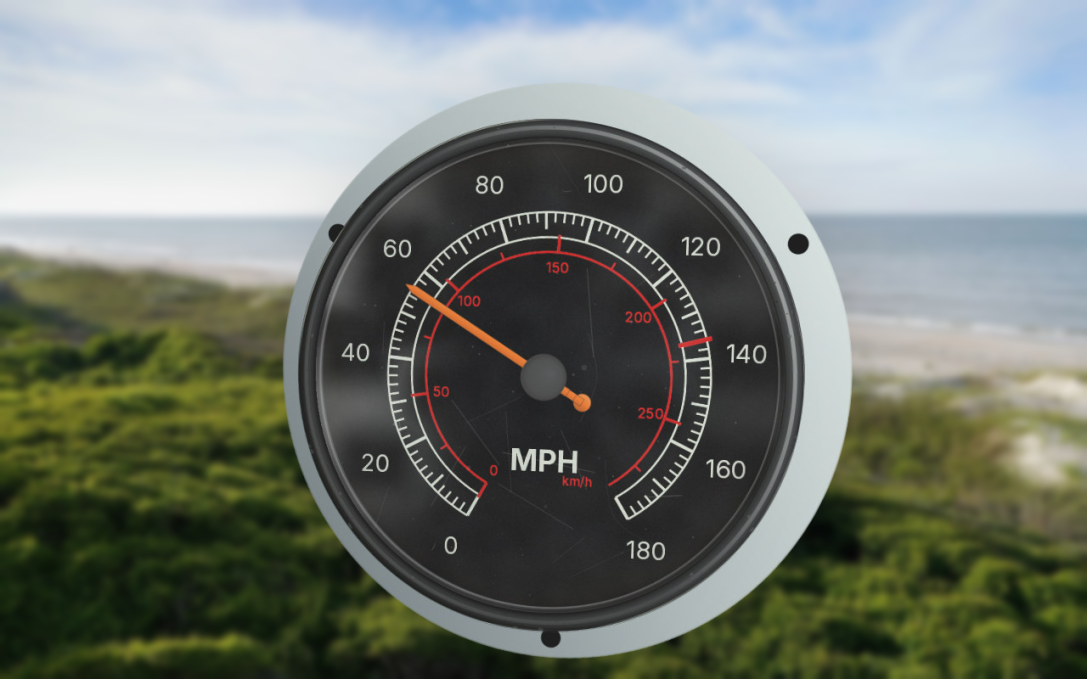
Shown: 56 mph
